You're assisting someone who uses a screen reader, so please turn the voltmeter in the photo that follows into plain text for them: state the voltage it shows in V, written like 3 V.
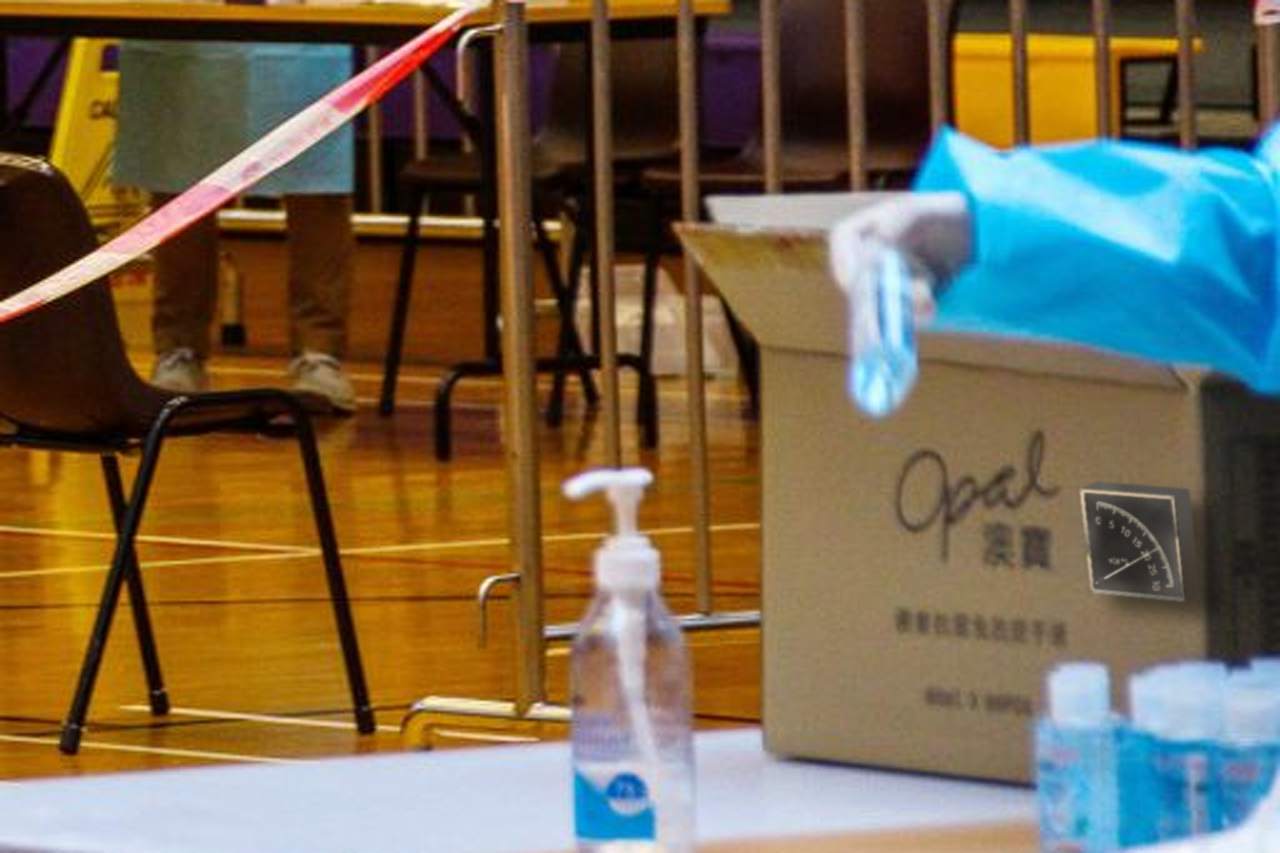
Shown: 20 V
